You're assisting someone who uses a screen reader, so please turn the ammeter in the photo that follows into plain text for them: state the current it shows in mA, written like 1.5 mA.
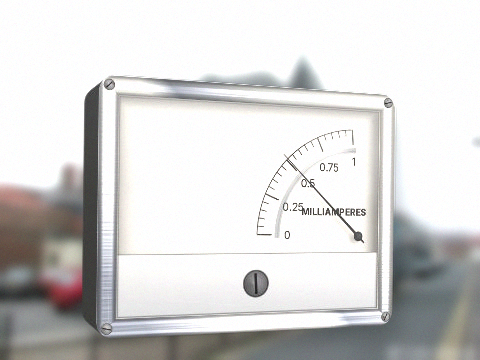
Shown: 0.5 mA
